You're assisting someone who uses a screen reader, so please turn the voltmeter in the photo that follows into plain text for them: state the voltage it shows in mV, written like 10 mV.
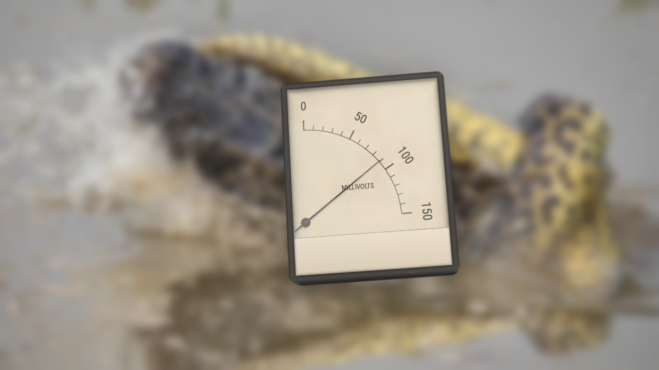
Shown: 90 mV
